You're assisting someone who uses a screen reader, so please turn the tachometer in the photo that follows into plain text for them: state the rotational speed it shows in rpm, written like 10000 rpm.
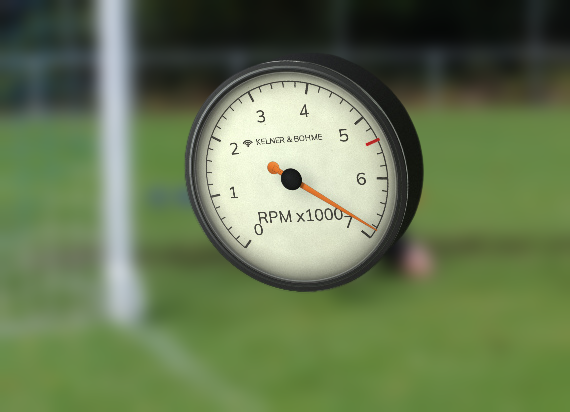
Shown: 6800 rpm
